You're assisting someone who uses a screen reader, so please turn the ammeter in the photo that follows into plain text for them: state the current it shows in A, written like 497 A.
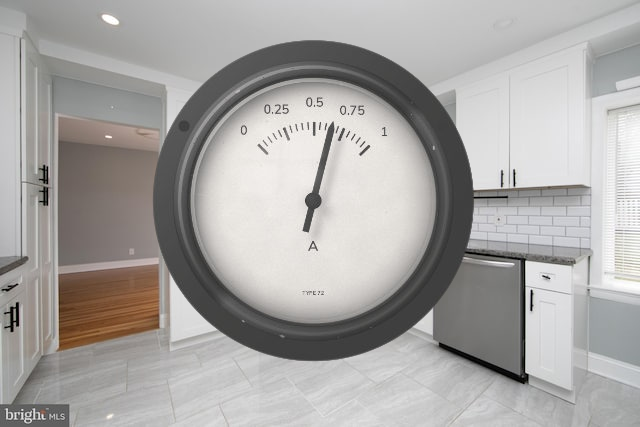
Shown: 0.65 A
